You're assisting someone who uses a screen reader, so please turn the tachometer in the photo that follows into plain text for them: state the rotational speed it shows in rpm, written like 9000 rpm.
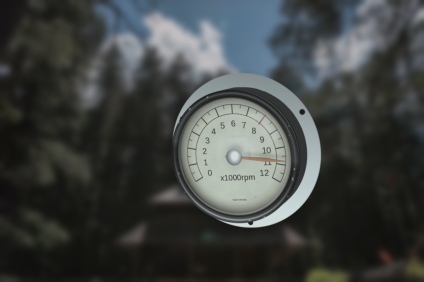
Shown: 10750 rpm
